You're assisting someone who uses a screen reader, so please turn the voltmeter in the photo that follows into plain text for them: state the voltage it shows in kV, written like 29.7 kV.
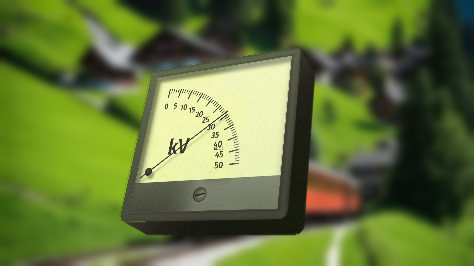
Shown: 30 kV
